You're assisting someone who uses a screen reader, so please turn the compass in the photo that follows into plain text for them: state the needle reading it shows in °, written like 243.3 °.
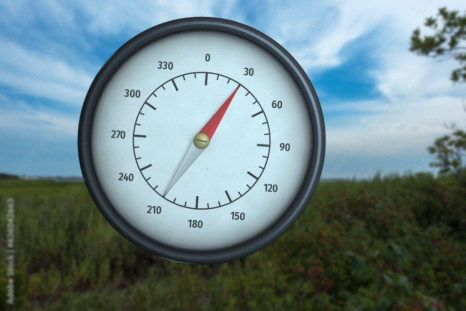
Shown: 30 °
